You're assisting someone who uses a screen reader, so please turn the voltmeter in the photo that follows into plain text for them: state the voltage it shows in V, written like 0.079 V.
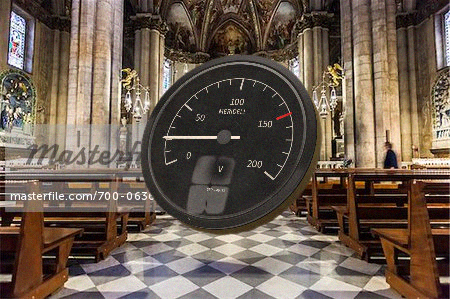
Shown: 20 V
